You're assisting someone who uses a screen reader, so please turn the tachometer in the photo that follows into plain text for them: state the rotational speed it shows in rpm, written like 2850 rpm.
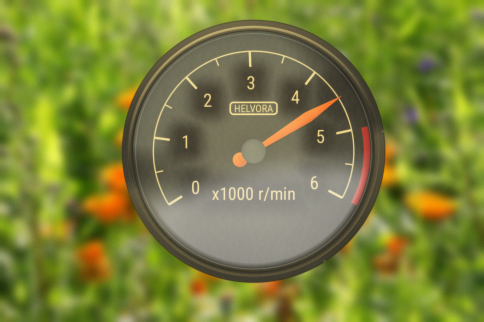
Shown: 4500 rpm
